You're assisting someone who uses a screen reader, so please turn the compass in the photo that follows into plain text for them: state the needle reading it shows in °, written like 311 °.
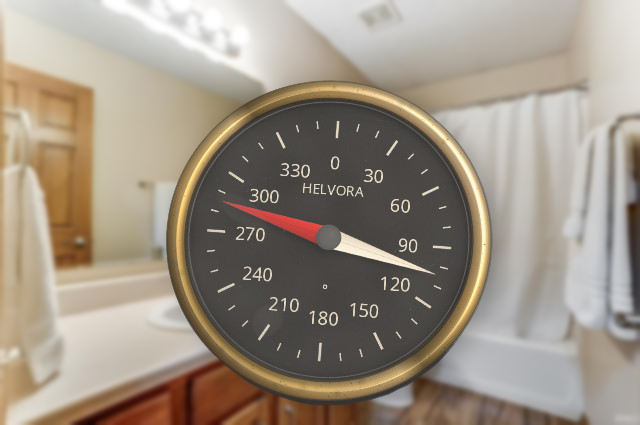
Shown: 285 °
